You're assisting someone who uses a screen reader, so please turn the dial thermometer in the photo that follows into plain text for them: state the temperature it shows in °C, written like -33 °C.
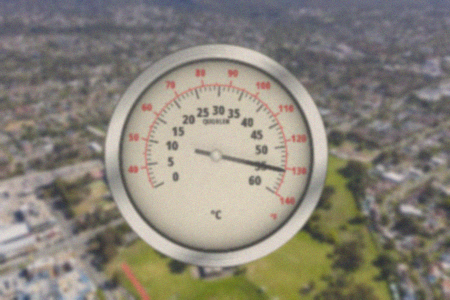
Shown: 55 °C
